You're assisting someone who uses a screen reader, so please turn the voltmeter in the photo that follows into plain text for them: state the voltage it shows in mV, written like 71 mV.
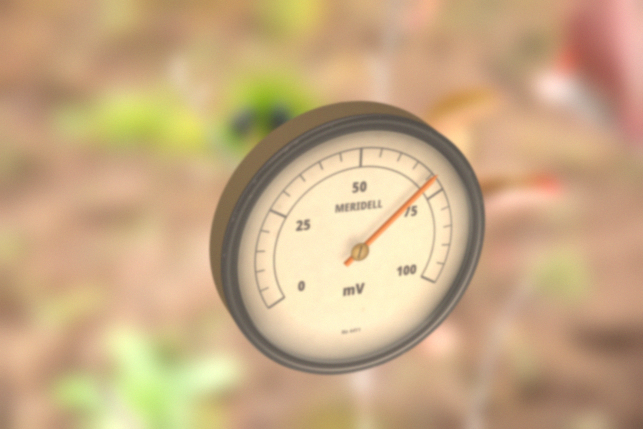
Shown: 70 mV
